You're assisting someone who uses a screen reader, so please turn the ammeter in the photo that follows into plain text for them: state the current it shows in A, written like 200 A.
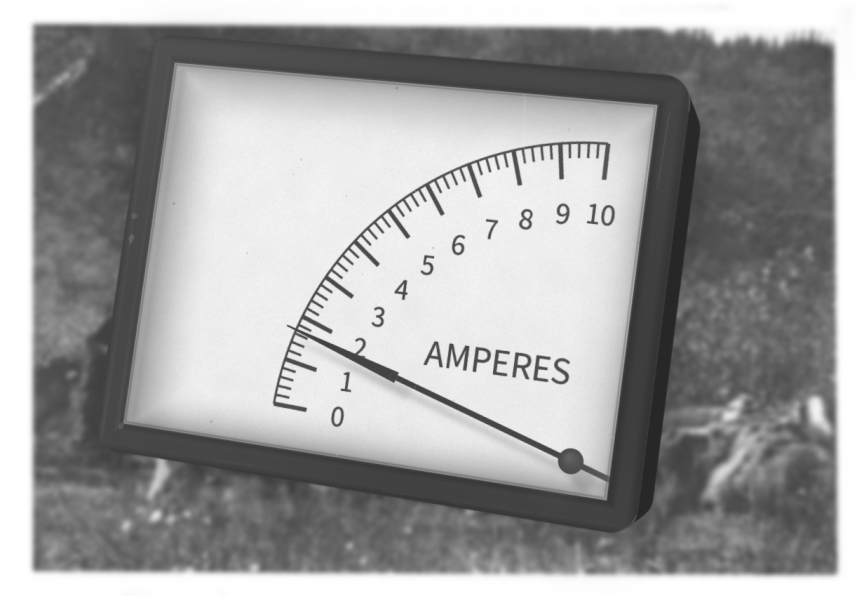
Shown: 1.7 A
